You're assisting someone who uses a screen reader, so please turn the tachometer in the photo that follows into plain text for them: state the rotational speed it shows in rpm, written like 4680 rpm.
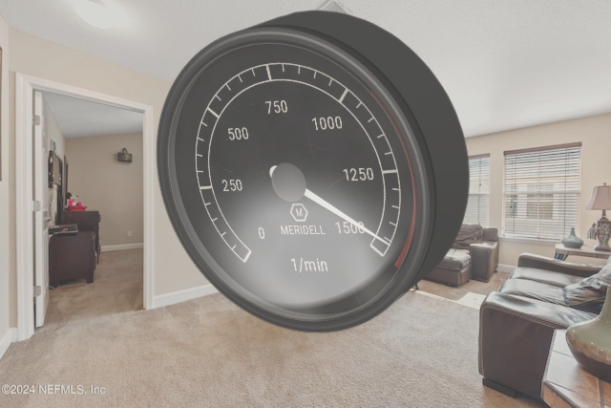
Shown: 1450 rpm
